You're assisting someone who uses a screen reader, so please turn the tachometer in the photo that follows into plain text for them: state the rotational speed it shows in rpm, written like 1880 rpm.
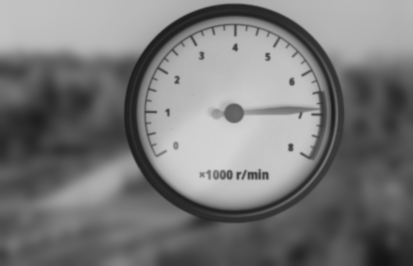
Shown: 6875 rpm
